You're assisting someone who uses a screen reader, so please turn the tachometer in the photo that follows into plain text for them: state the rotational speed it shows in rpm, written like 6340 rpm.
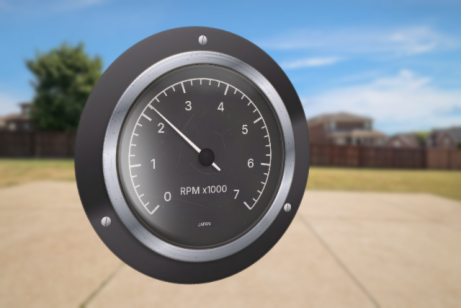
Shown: 2200 rpm
